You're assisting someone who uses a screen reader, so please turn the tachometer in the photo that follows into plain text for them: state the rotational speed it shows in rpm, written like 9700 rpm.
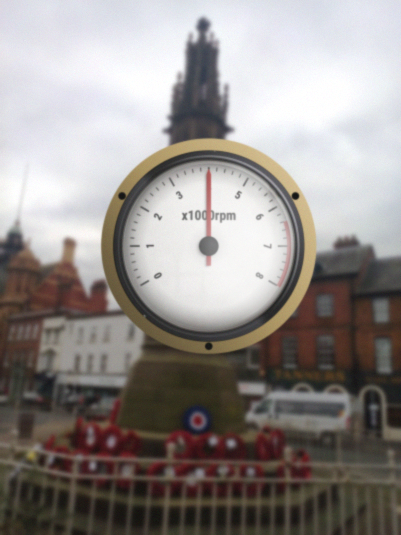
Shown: 4000 rpm
